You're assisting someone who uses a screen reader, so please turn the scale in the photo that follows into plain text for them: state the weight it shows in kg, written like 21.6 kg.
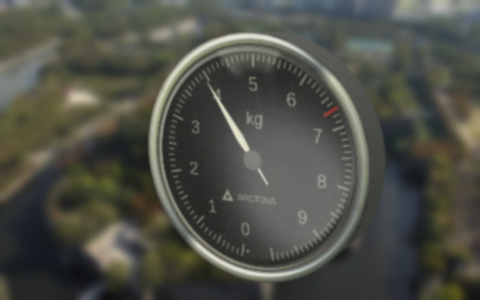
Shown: 4 kg
